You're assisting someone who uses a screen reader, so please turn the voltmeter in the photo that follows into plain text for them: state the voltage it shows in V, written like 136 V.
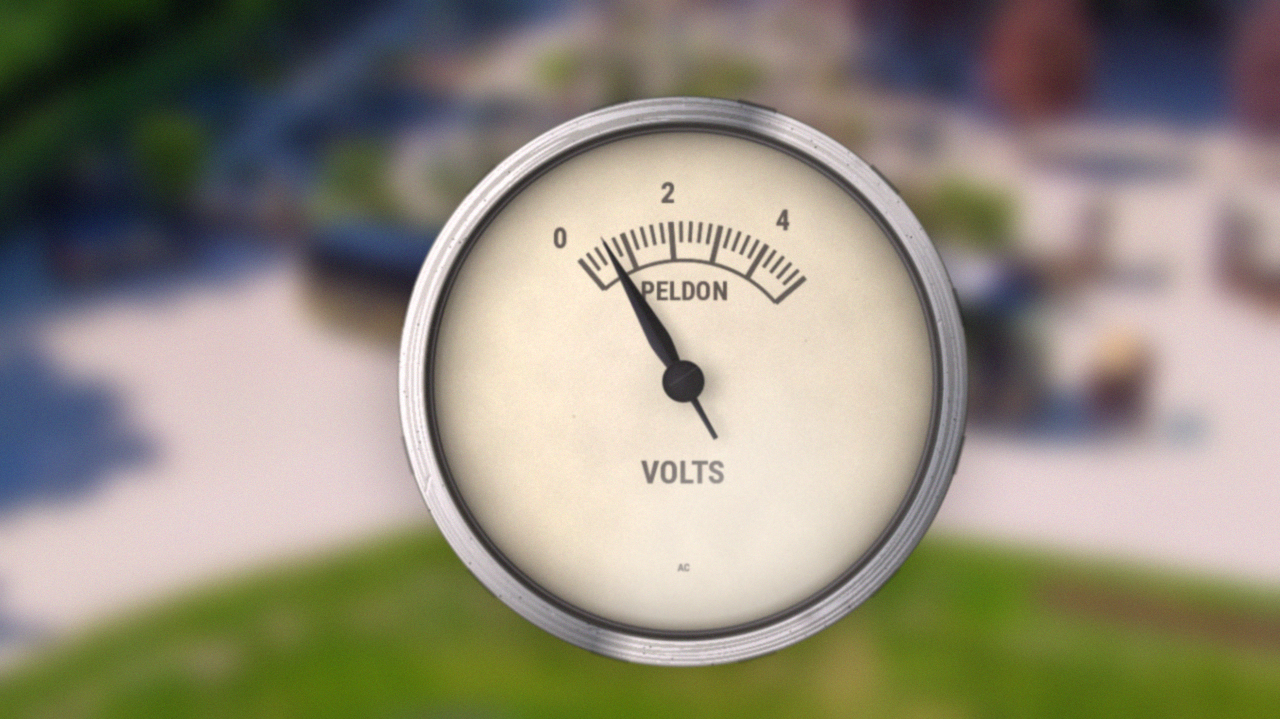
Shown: 0.6 V
